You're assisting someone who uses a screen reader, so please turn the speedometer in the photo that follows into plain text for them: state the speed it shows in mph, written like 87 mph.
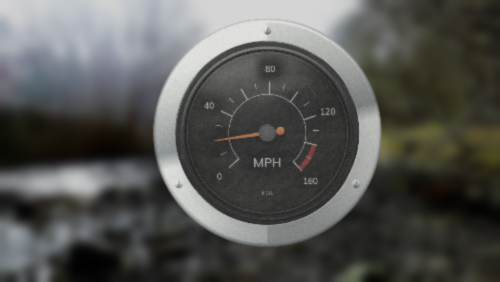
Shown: 20 mph
